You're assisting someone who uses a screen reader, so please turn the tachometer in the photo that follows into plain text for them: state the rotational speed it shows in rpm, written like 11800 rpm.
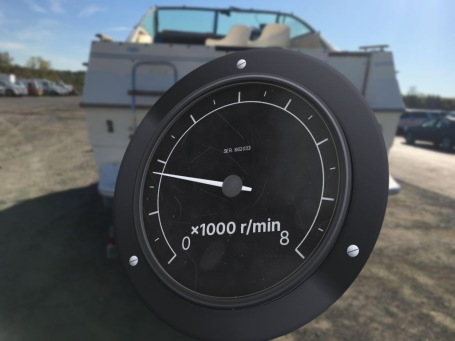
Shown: 1750 rpm
